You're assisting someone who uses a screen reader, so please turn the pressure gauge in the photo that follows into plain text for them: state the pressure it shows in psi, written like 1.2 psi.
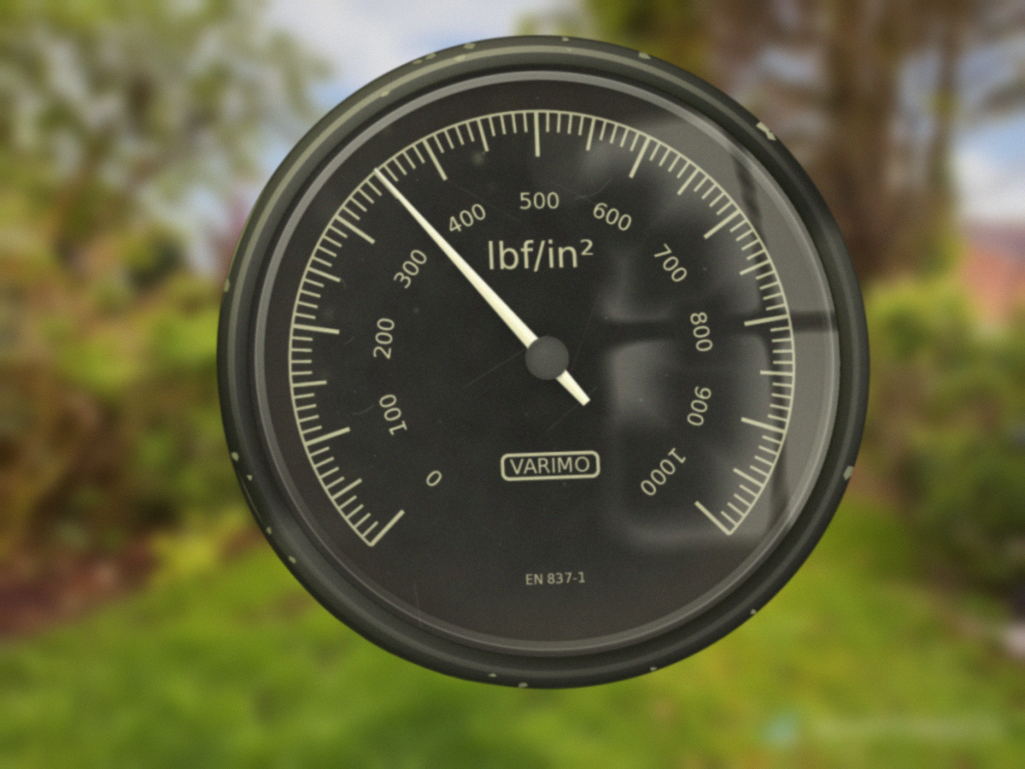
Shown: 350 psi
